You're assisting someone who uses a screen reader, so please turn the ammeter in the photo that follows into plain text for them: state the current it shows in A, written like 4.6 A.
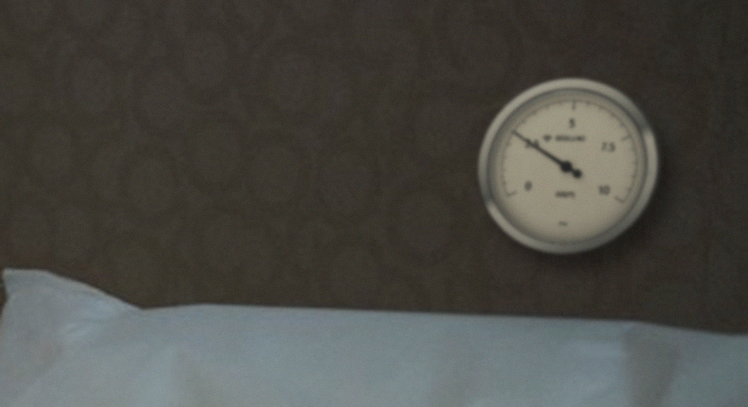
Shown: 2.5 A
